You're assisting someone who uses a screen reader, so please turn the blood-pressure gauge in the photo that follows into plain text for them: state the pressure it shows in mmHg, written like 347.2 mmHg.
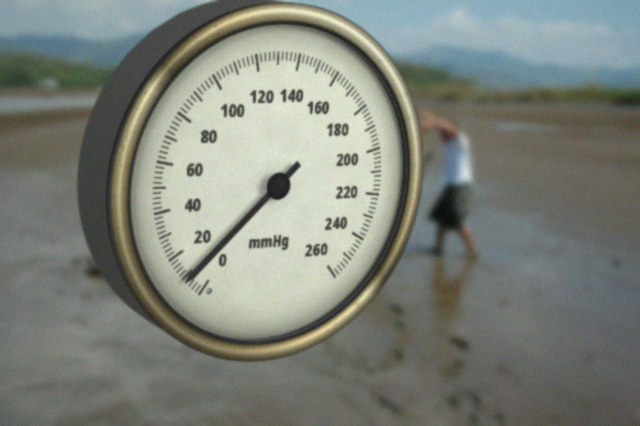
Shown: 10 mmHg
